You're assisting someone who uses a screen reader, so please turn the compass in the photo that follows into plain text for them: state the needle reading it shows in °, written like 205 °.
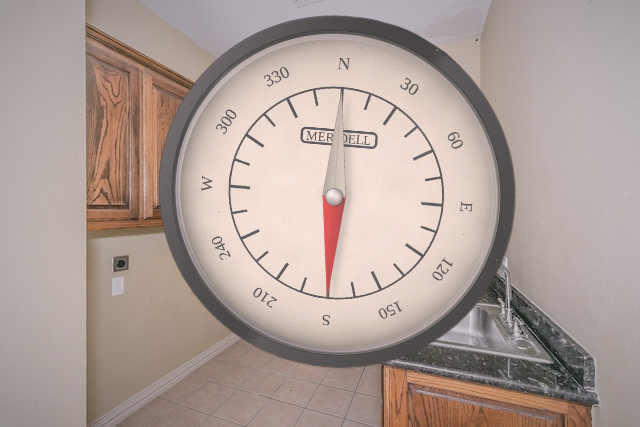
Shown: 180 °
